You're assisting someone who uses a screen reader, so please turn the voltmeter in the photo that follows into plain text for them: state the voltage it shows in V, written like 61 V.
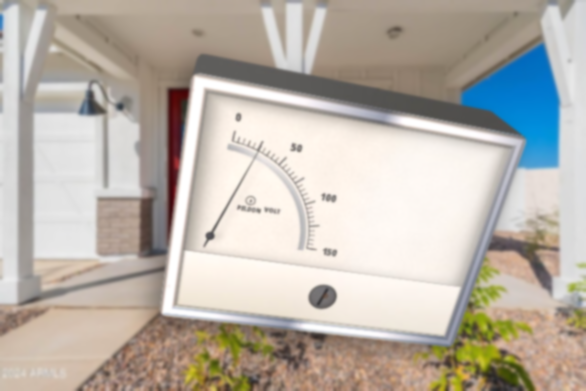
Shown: 25 V
